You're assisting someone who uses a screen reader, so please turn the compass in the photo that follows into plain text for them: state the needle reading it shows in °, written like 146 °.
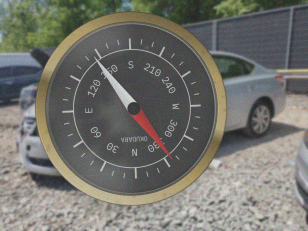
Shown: 325 °
